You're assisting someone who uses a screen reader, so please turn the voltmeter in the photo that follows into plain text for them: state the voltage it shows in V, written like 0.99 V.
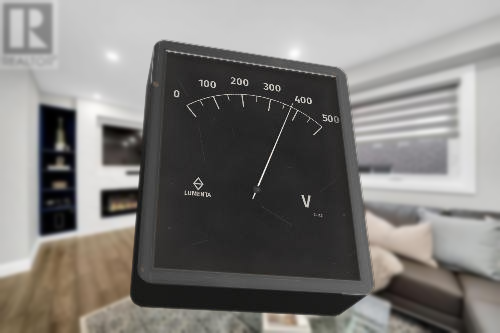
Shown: 375 V
